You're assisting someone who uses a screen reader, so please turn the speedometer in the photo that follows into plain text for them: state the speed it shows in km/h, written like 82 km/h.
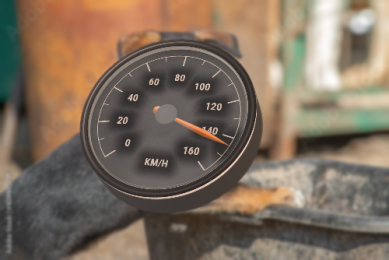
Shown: 145 km/h
